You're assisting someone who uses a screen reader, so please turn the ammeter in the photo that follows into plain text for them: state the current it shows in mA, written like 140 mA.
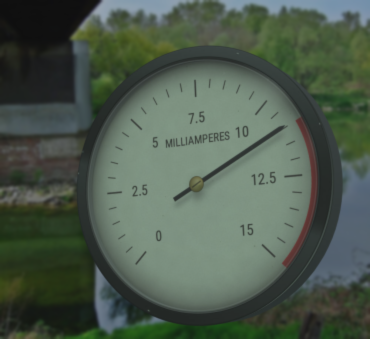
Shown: 11 mA
